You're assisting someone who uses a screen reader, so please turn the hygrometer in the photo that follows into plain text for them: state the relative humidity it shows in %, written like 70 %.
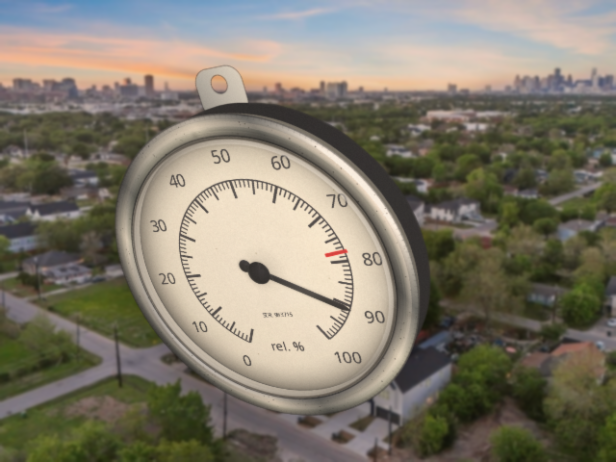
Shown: 90 %
